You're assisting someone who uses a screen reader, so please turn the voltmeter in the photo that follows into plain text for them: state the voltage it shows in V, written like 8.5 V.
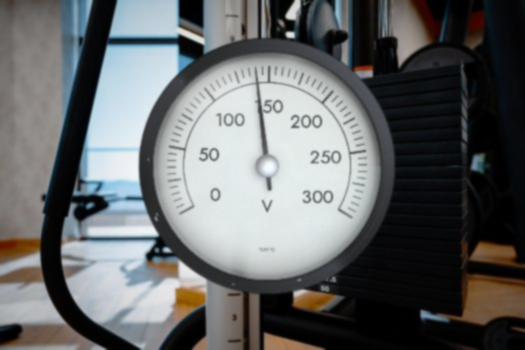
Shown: 140 V
